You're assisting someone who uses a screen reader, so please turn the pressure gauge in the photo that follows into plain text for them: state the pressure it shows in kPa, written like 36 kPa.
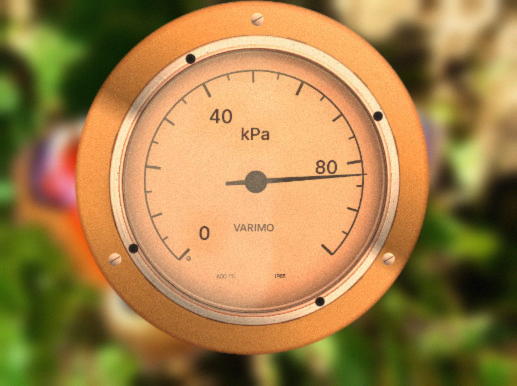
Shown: 82.5 kPa
